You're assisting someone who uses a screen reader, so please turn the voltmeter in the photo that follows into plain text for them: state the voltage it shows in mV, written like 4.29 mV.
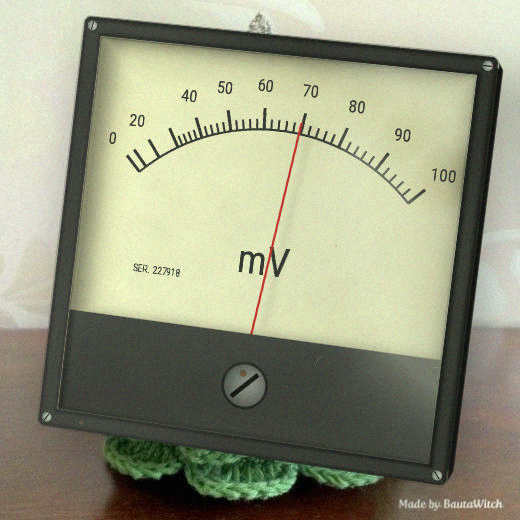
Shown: 70 mV
